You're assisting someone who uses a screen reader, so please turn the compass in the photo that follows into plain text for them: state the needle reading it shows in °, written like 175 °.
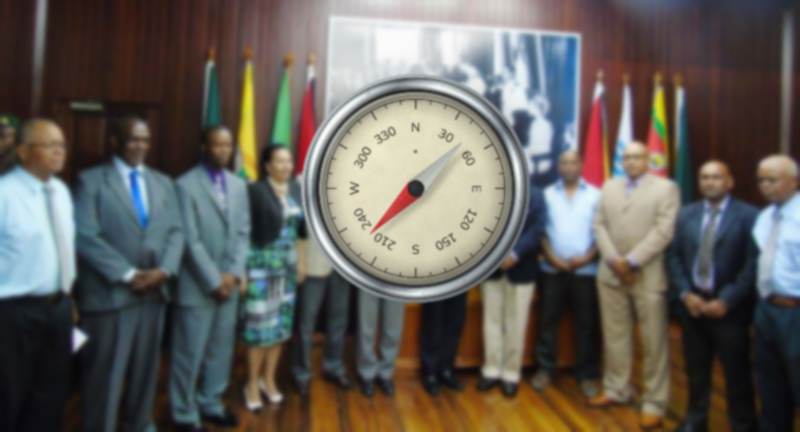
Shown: 225 °
